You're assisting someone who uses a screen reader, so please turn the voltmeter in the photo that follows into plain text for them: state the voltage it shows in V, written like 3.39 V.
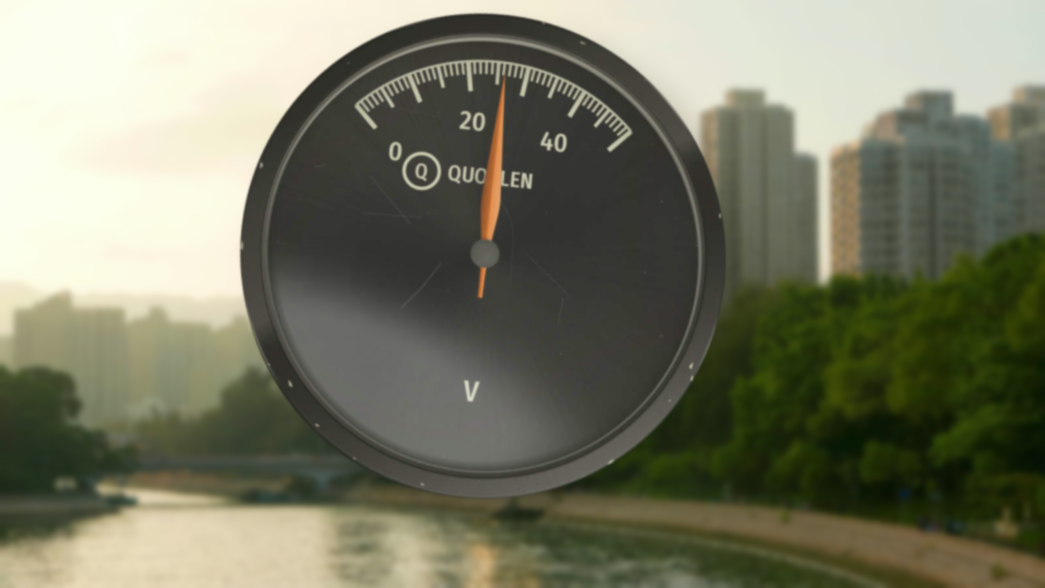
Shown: 26 V
